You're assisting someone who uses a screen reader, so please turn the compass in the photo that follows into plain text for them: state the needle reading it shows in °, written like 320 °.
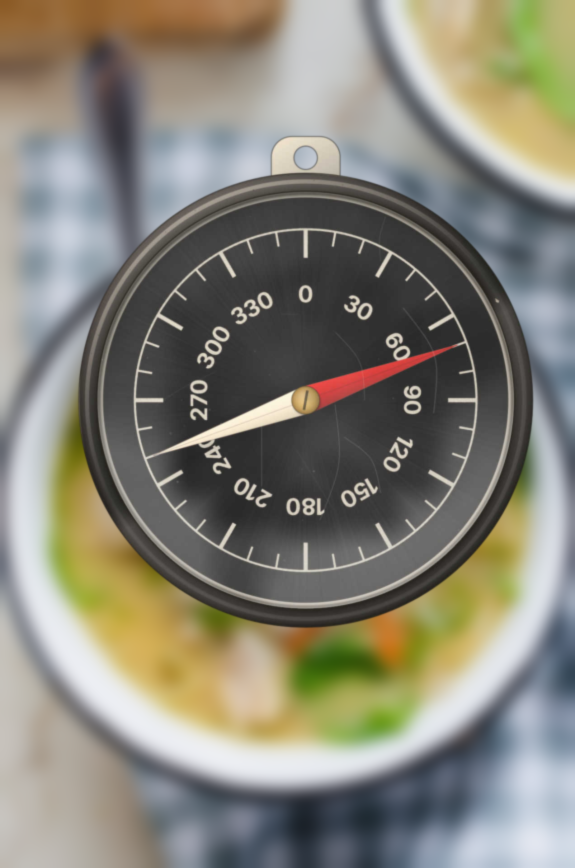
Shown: 70 °
